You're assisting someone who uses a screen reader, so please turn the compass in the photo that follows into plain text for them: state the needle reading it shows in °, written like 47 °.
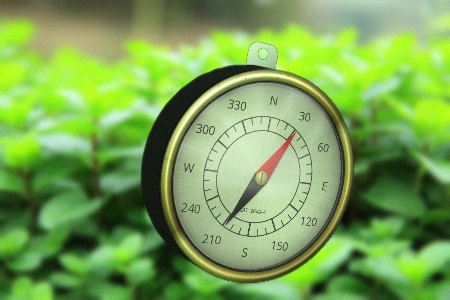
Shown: 30 °
